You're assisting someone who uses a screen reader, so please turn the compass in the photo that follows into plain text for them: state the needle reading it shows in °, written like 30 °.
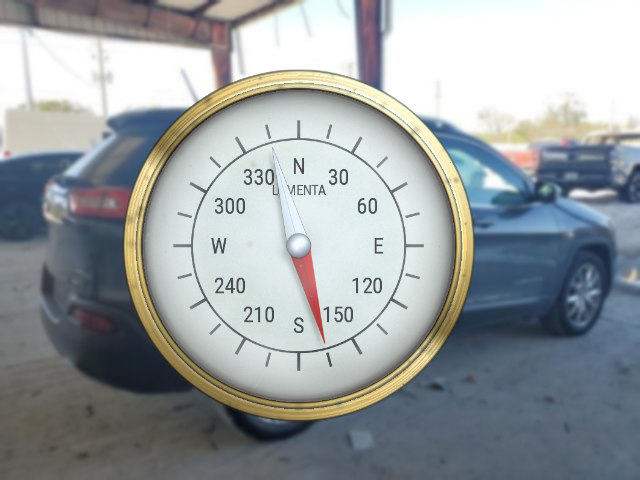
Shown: 165 °
